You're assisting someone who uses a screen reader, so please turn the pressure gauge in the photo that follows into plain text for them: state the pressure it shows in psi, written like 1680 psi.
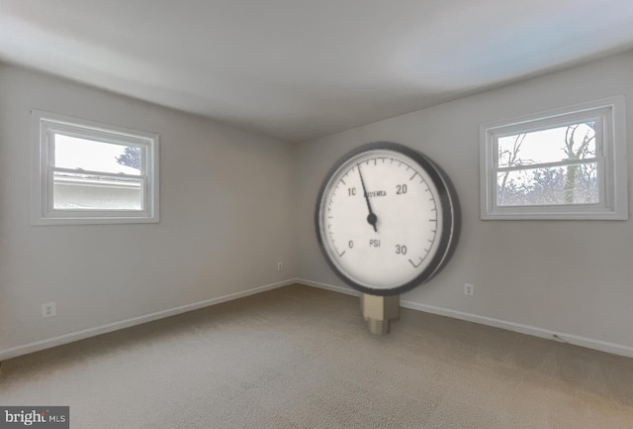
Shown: 13 psi
